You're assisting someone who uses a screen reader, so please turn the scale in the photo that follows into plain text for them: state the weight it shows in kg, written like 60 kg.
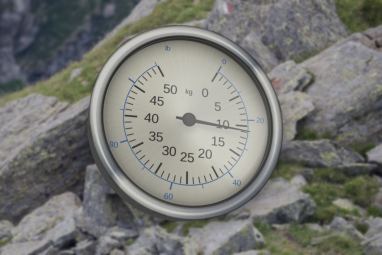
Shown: 11 kg
